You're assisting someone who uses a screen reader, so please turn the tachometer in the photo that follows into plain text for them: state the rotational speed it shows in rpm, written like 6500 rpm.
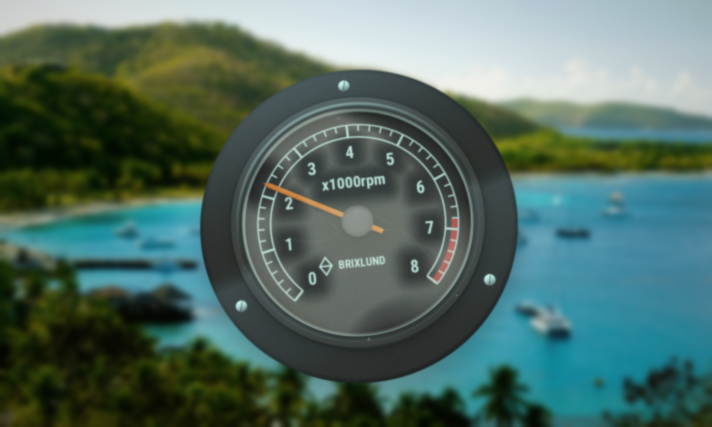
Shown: 2200 rpm
